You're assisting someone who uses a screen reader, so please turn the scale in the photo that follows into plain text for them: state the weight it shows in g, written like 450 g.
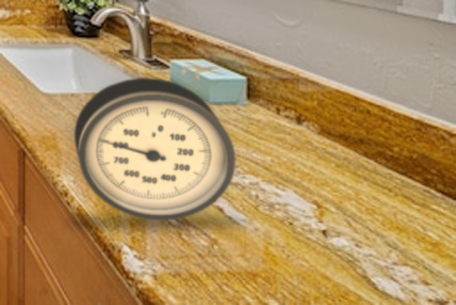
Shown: 800 g
